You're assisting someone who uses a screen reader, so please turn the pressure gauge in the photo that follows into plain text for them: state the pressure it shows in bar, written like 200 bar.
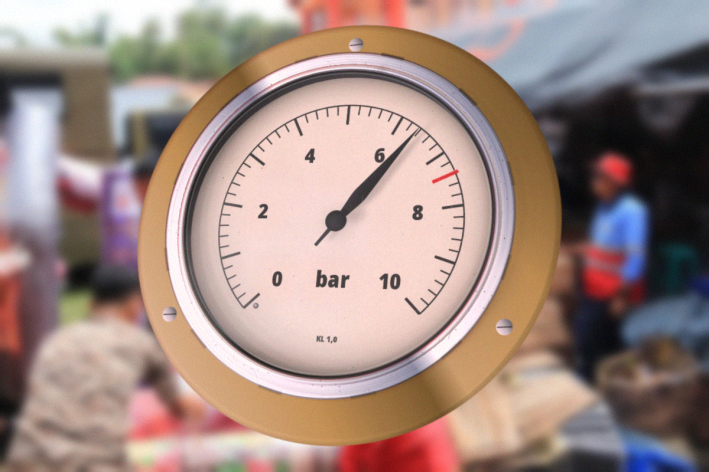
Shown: 6.4 bar
